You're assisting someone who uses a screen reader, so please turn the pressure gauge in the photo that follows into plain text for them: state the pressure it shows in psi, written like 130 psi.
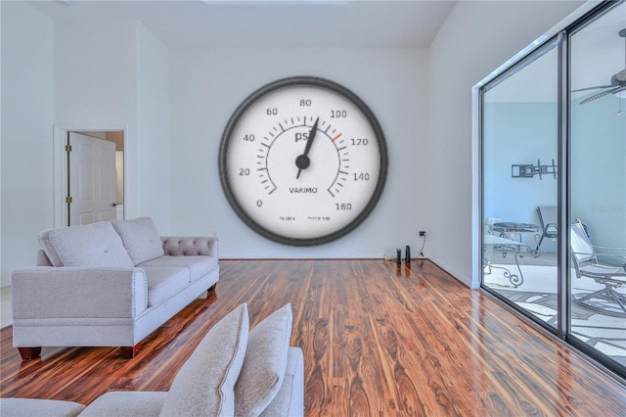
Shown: 90 psi
